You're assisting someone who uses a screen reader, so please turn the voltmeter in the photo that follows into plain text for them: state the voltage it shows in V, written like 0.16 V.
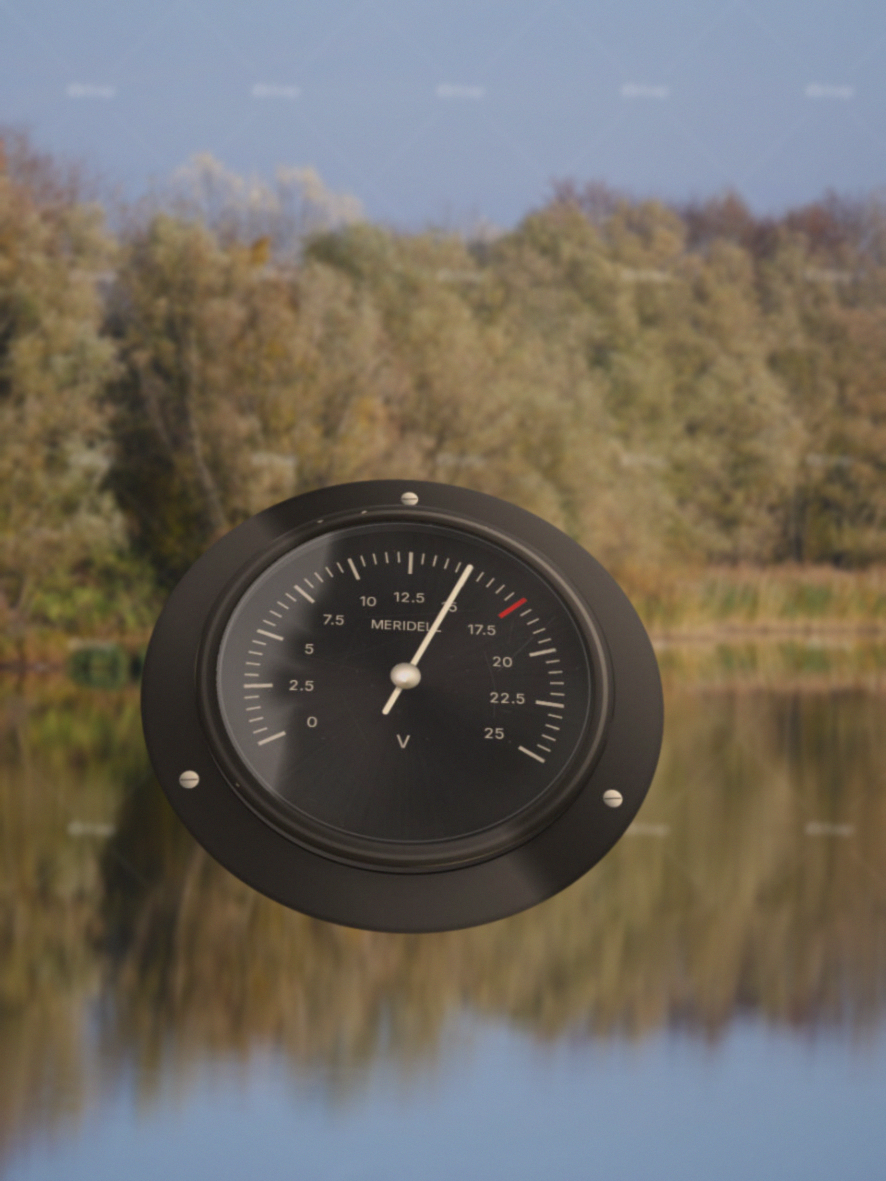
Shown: 15 V
